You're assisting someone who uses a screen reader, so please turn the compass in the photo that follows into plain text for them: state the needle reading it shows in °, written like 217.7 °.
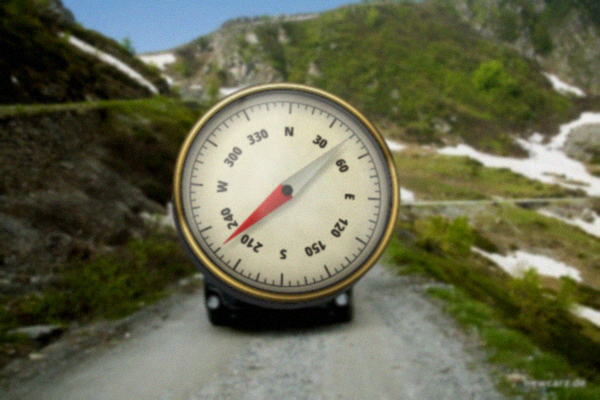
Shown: 225 °
